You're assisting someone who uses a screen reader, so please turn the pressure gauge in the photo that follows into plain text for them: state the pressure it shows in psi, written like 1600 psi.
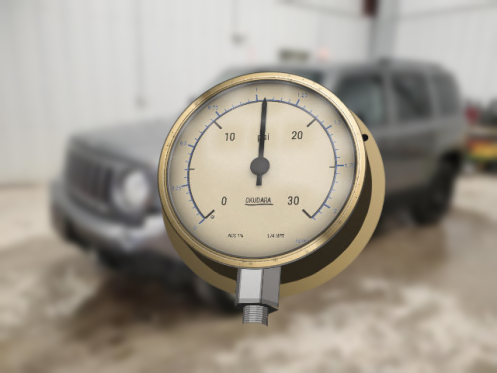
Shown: 15 psi
